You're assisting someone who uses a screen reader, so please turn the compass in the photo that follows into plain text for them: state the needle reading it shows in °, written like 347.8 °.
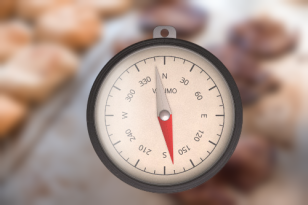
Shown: 170 °
